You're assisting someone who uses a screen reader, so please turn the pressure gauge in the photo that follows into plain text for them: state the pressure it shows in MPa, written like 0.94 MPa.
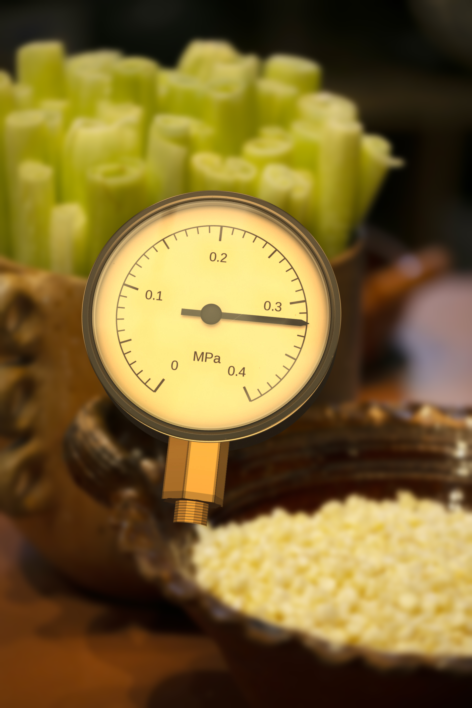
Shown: 0.32 MPa
